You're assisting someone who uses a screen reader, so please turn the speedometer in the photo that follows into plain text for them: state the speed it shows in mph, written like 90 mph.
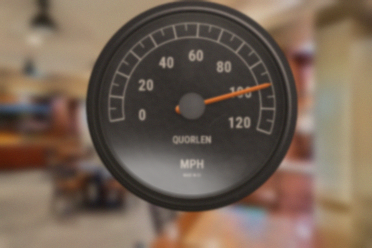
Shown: 100 mph
